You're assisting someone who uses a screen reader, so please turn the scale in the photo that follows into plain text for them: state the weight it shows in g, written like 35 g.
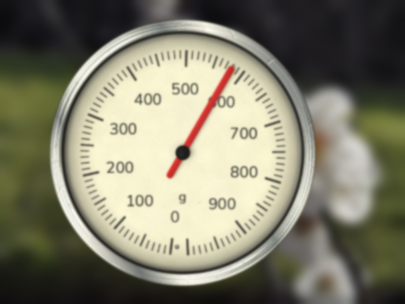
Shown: 580 g
